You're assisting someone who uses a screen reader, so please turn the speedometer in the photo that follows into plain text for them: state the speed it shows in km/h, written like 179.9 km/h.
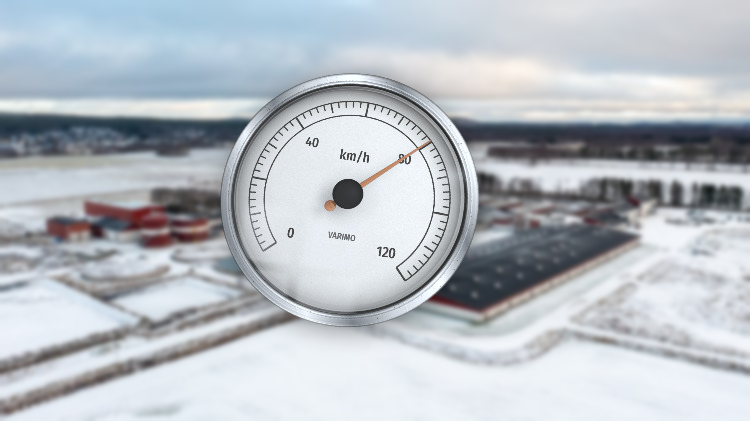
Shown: 80 km/h
